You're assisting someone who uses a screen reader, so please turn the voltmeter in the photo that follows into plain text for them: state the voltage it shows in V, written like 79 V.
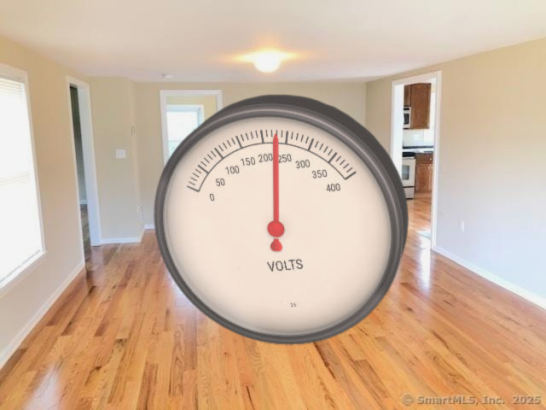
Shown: 230 V
